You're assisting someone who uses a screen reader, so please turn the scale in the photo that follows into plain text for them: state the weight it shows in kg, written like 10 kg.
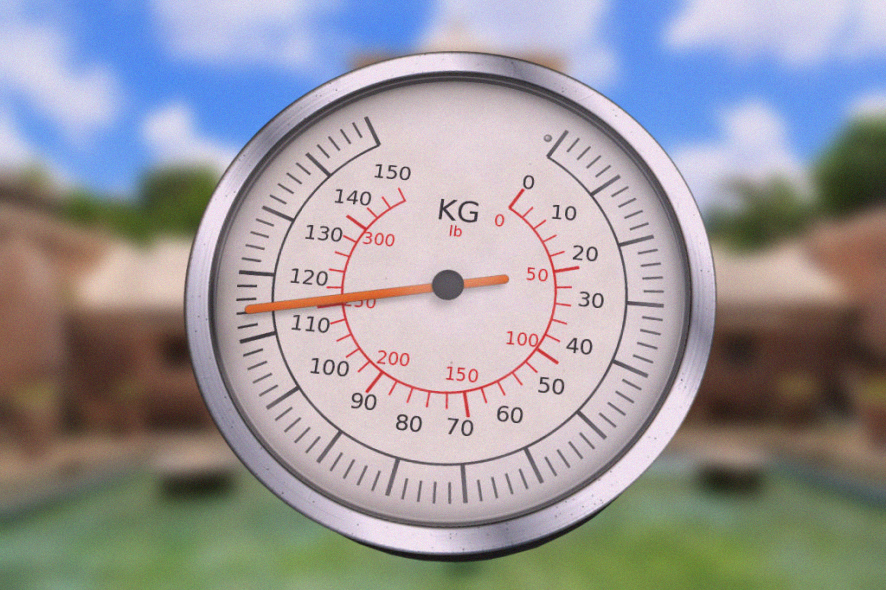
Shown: 114 kg
